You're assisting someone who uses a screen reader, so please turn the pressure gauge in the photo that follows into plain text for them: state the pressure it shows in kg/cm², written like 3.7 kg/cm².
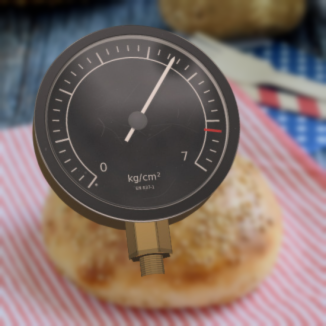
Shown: 4.5 kg/cm²
